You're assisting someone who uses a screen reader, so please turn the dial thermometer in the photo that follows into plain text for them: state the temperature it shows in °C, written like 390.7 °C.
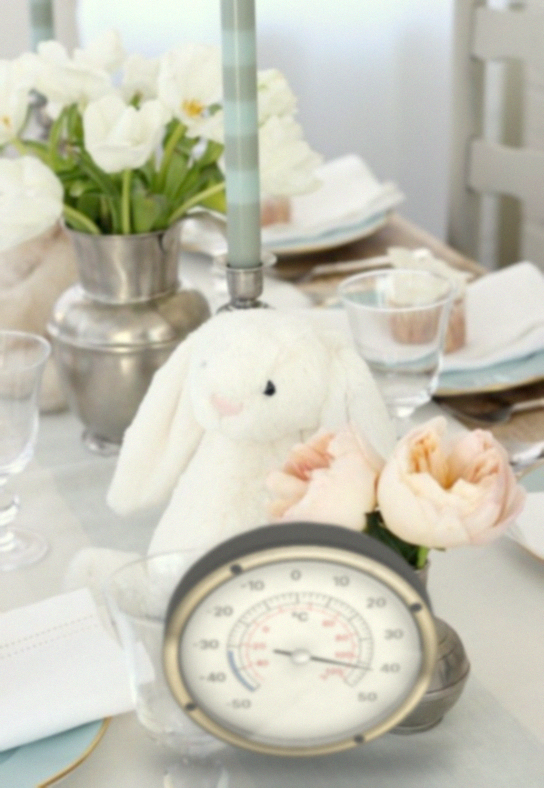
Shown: 40 °C
